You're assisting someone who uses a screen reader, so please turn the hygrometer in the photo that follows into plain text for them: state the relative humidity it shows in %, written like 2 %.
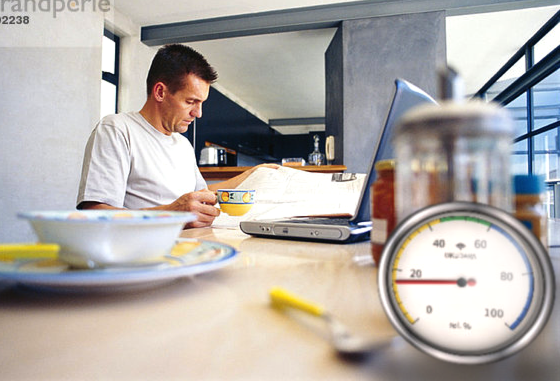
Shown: 16 %
